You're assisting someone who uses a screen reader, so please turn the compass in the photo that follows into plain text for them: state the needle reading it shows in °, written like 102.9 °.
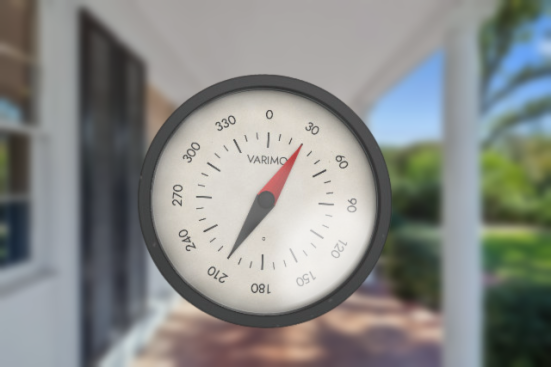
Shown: 30 °
